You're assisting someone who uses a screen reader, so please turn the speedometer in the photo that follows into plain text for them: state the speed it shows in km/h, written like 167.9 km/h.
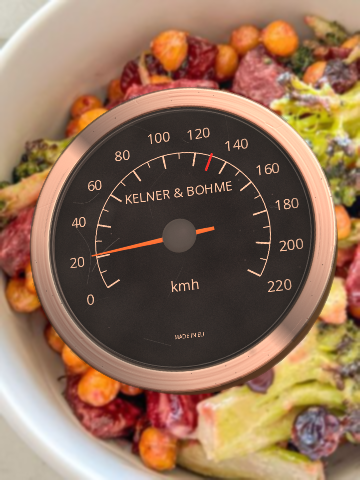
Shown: 20 km/h
